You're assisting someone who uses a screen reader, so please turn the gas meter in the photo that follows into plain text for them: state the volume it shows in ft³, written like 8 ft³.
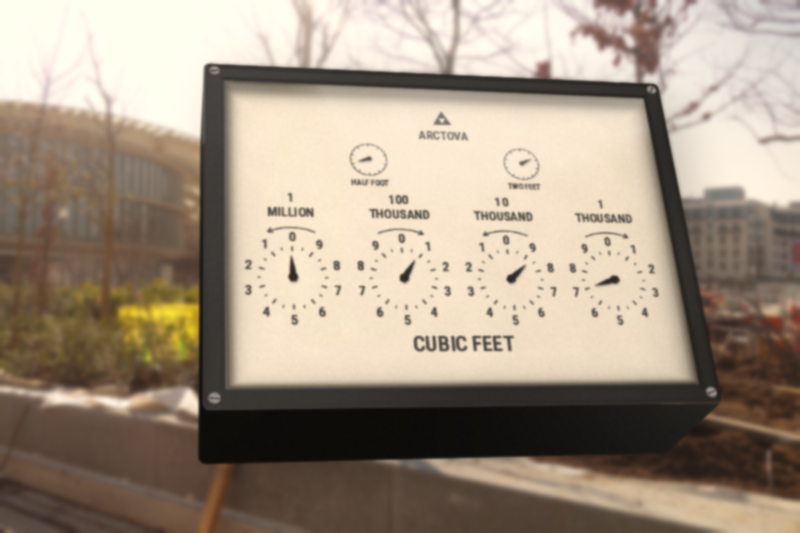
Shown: 8700 ft³
